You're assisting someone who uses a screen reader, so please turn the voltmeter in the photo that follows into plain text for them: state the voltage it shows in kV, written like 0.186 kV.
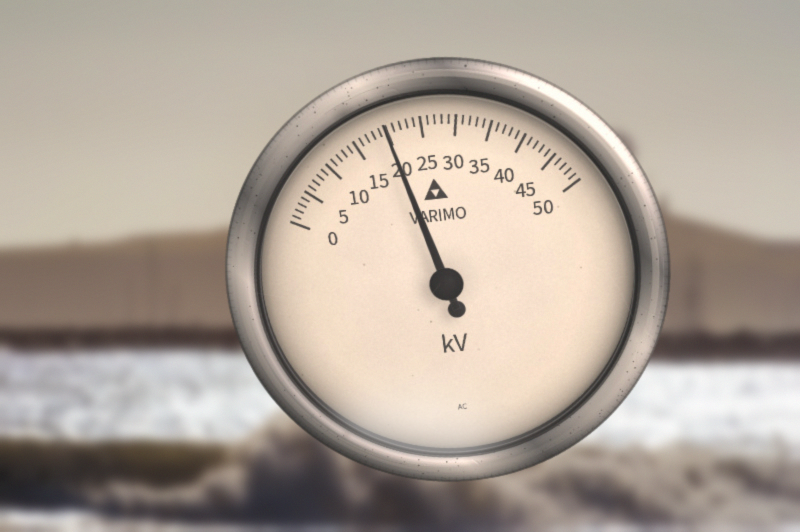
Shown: 20 kV
